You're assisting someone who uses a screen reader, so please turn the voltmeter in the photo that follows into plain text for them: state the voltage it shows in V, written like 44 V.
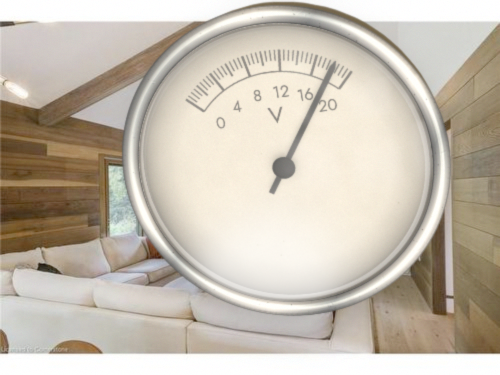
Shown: 18 V
